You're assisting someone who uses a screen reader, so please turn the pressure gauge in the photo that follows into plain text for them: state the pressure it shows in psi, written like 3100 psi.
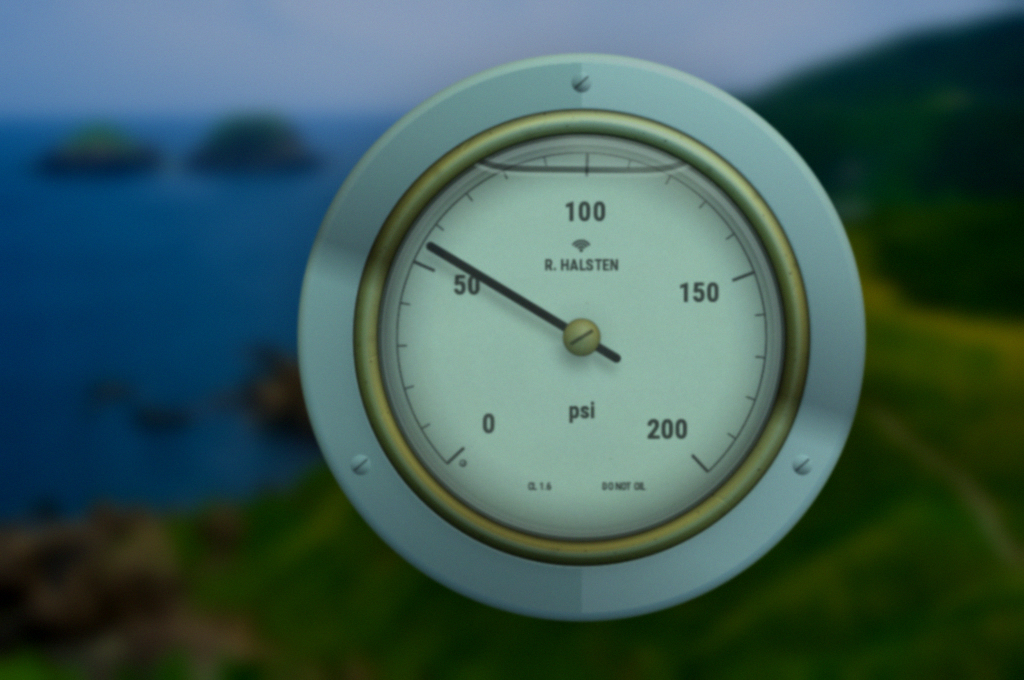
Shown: 55 psi
